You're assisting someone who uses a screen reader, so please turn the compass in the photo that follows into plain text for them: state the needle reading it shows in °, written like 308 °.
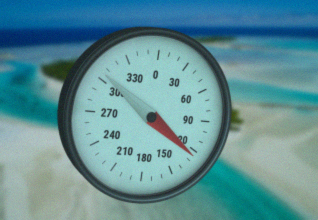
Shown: 125 °
